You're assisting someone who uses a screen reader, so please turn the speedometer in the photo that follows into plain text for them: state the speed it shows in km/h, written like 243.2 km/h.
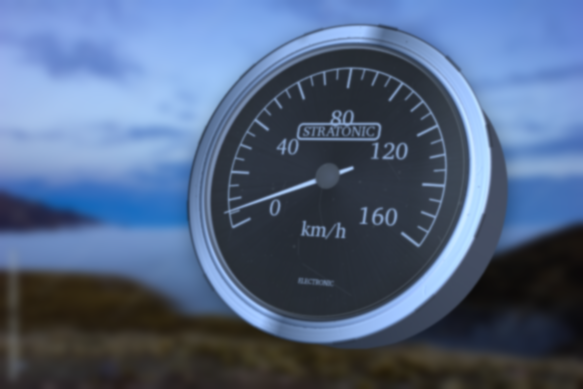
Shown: 5 km/h
